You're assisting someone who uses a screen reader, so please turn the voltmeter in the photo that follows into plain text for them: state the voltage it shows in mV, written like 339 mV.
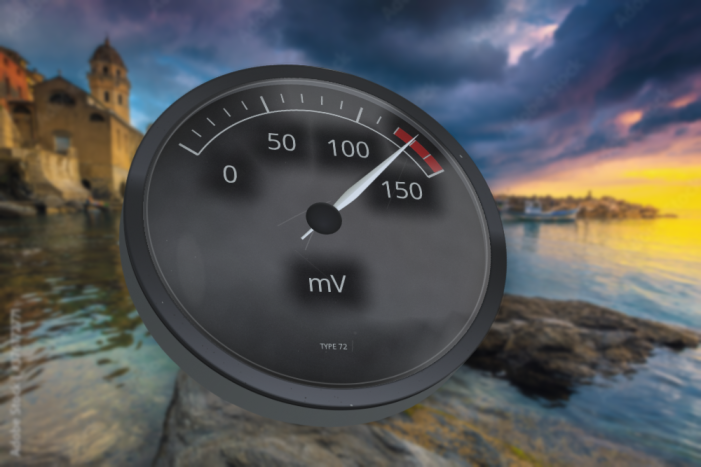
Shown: 130 mV
